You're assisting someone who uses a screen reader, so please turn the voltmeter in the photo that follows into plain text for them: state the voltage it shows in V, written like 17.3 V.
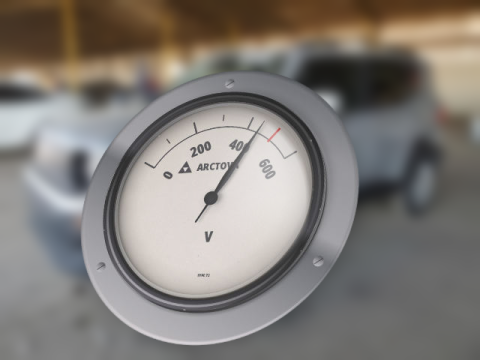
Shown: 450 V
